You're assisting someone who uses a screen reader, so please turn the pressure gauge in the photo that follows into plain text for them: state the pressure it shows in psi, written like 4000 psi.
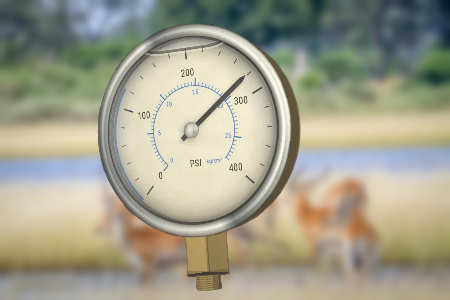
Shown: 280 psi
